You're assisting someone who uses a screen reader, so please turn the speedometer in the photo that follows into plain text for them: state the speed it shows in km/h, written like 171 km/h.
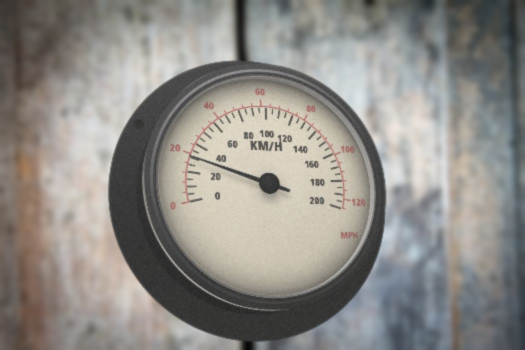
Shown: 30 km/h
